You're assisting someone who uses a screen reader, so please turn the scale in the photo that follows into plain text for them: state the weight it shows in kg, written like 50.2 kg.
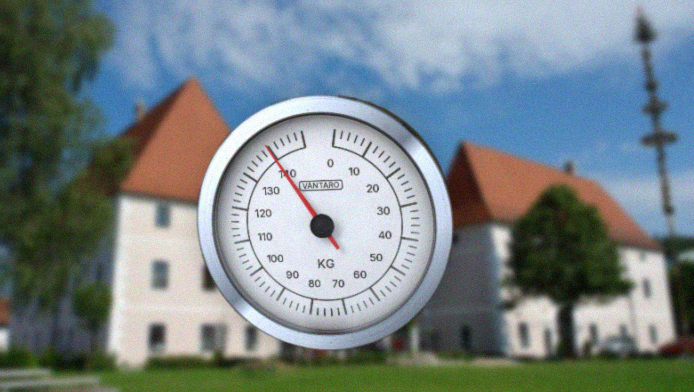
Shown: 140 kg
